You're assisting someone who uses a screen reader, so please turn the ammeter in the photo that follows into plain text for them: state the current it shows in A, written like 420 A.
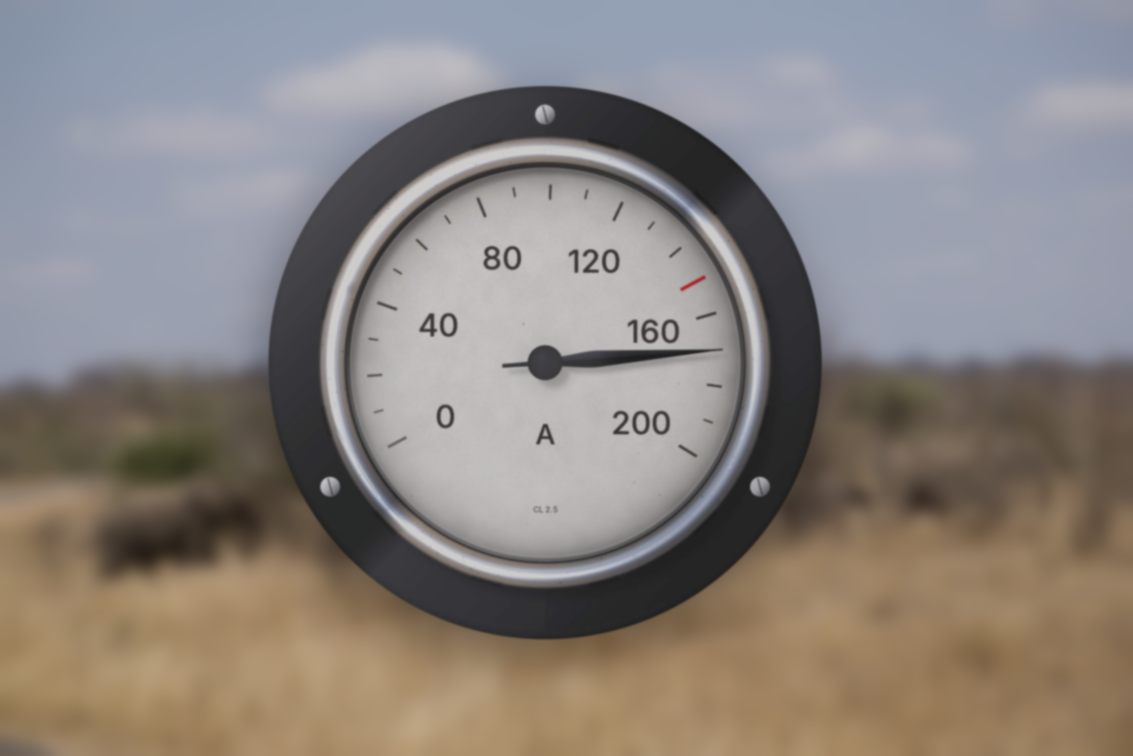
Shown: 170 A
